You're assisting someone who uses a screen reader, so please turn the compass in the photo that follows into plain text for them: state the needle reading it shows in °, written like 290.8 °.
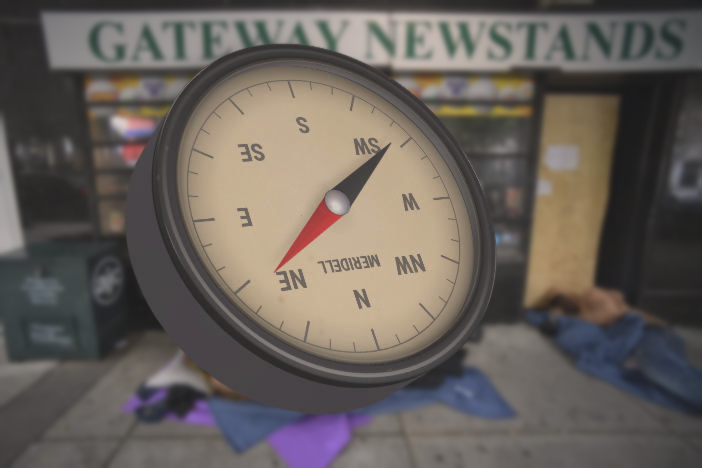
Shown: 55 °
